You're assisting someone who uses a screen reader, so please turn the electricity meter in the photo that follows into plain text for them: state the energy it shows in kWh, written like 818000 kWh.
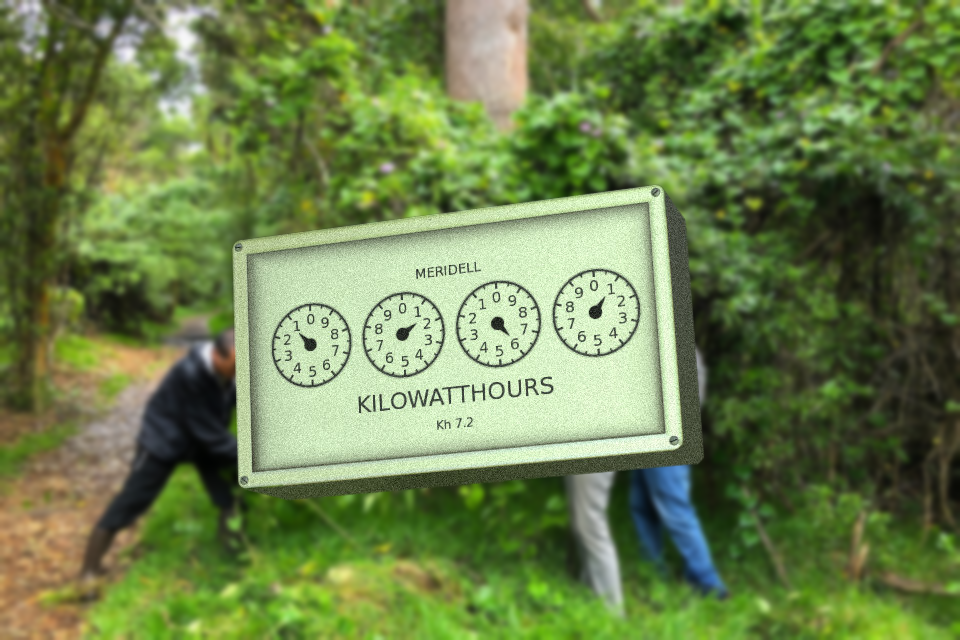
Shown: 1161 kWh
